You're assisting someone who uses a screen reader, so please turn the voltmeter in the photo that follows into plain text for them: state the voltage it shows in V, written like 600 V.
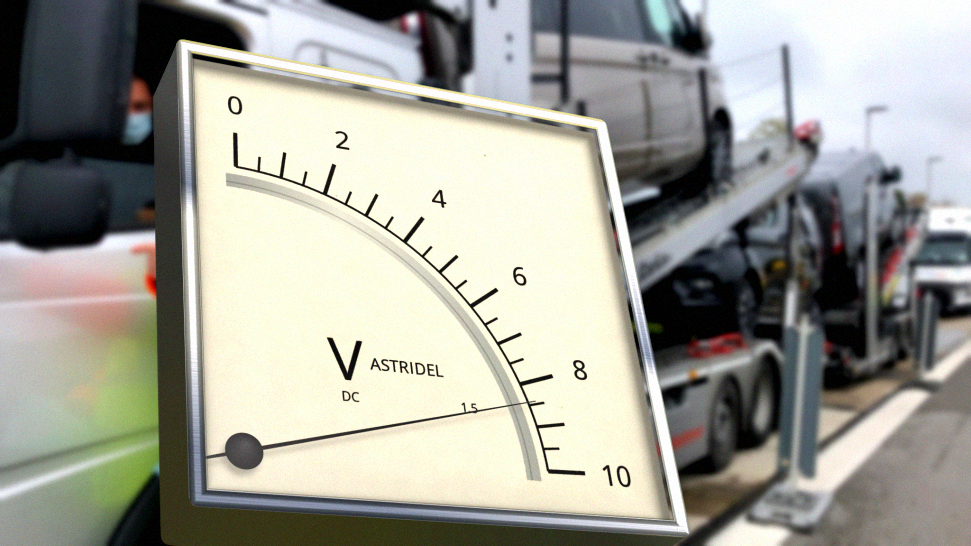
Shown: 8.5 V
